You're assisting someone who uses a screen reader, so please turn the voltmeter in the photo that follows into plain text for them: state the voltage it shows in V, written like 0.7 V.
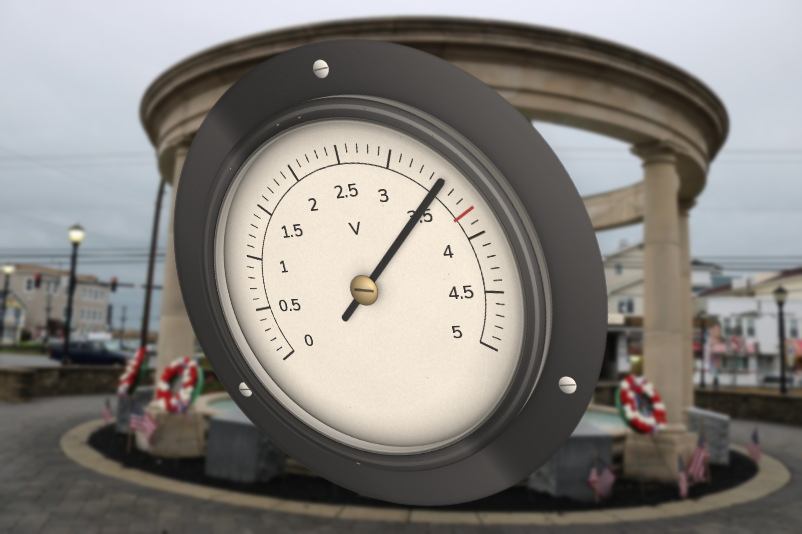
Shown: 3.5 V
